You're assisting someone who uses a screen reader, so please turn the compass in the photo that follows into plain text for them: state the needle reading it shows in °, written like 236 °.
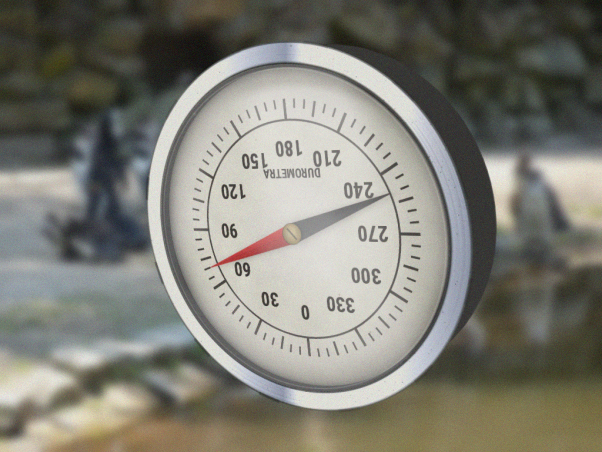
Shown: 70 °
